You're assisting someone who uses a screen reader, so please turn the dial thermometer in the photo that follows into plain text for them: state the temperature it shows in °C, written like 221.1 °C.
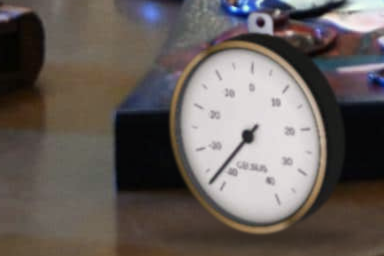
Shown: -37.5 °C
